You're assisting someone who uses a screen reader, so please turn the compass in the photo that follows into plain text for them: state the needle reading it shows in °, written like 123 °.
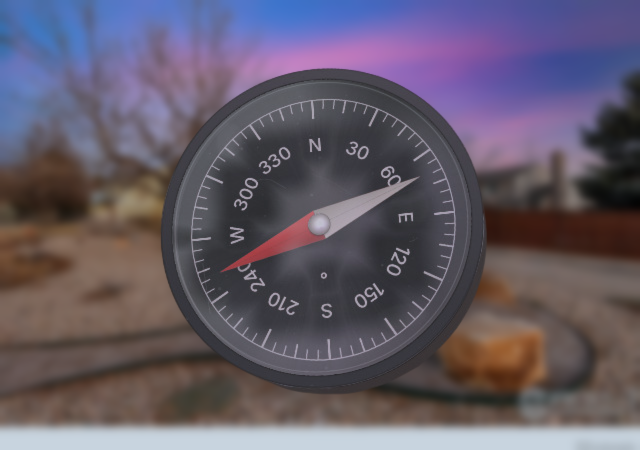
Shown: 250 °
